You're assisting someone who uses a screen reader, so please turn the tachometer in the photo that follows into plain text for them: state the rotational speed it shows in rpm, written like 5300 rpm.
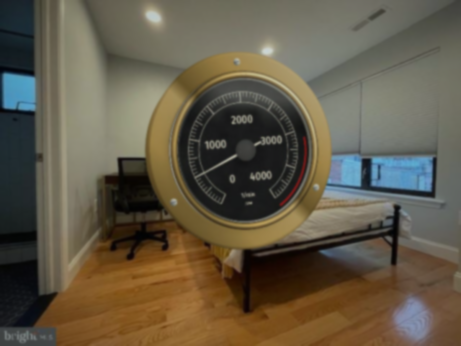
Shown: 500 rpm
